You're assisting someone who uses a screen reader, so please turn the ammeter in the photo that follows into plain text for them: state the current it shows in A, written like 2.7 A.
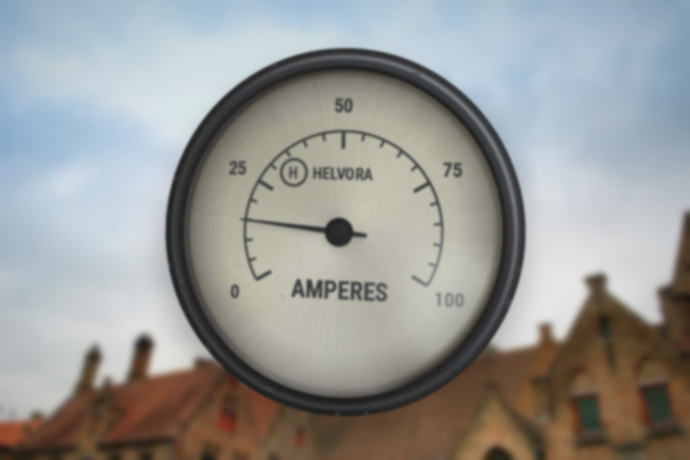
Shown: 15 A
